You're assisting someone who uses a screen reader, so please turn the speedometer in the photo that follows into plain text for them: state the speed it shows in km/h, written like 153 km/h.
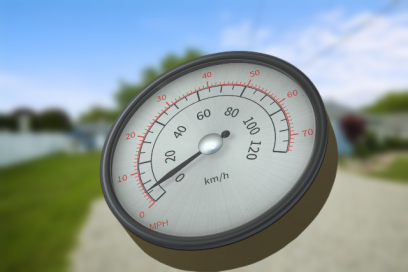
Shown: 5 km/h
